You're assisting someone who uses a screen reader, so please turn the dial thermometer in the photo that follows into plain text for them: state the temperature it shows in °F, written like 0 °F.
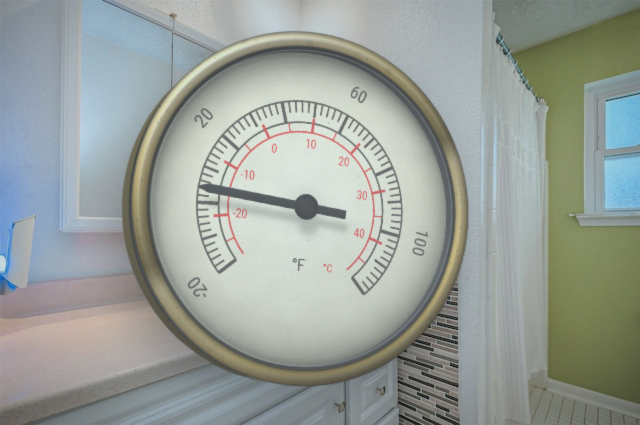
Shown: 4 °F
